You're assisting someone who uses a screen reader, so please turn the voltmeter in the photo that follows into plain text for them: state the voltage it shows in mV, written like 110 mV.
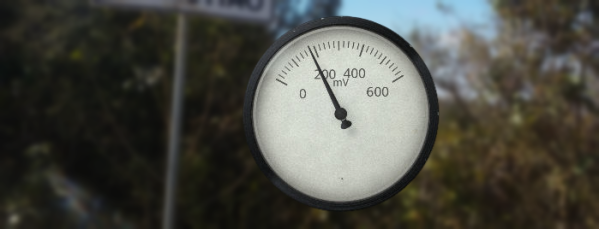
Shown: 180 mV
